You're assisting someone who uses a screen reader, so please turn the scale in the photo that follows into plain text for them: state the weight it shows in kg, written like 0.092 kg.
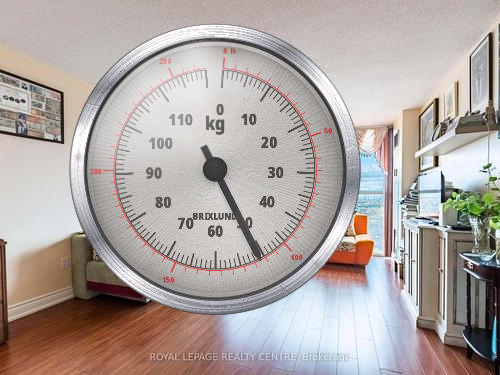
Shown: 51 kg
